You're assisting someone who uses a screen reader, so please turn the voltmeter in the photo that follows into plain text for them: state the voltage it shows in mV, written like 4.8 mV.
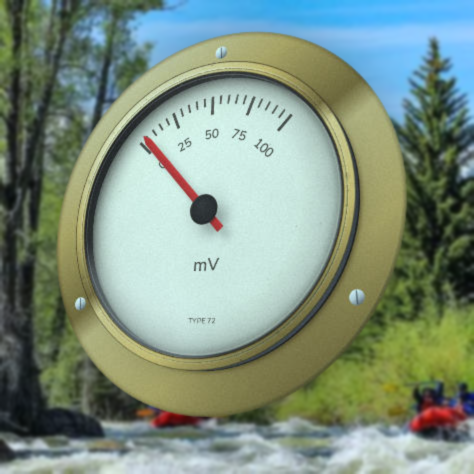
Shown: 5 mV
